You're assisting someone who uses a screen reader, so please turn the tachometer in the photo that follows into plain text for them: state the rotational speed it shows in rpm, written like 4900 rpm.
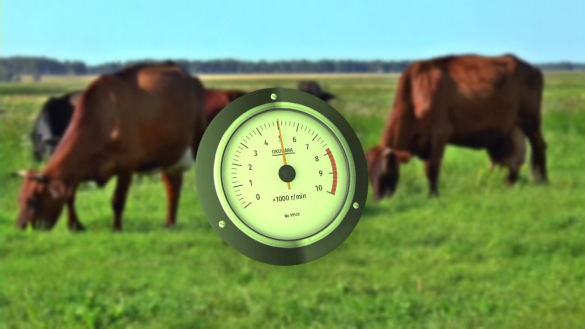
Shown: 5000 rpm
